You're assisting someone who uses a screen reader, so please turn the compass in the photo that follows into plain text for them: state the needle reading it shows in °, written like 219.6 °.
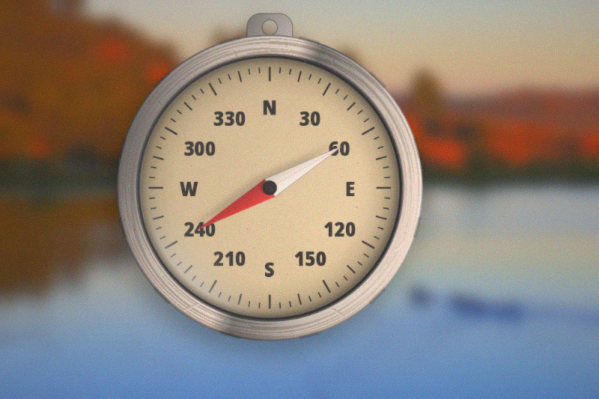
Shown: 240 °
